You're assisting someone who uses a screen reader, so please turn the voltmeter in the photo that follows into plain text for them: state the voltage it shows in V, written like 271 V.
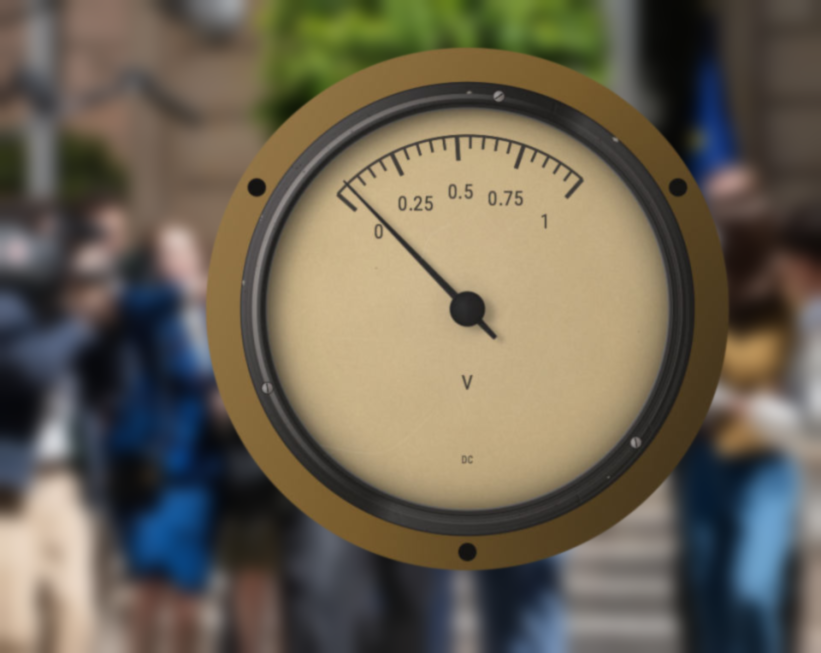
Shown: 0.05 V
